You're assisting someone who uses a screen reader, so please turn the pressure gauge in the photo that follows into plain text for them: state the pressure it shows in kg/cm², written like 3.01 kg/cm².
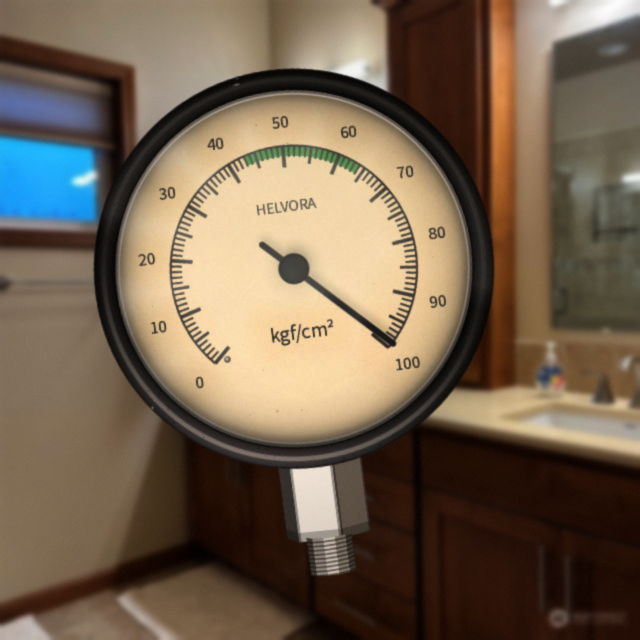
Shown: 99 kg/cm²
